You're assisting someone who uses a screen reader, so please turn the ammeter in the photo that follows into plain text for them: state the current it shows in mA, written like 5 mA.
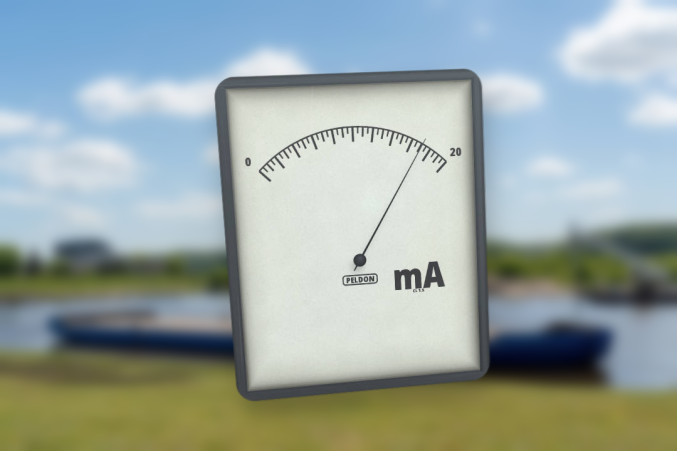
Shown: 17 mA
